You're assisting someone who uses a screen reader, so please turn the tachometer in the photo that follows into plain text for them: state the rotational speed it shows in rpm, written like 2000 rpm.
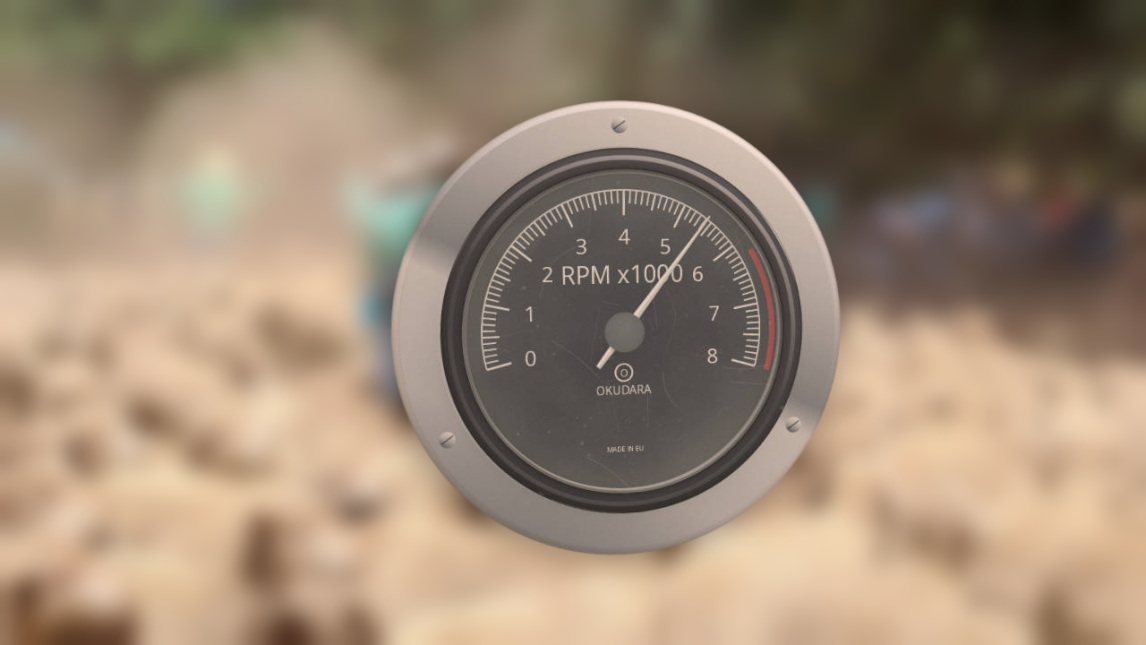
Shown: 5400 rpm
